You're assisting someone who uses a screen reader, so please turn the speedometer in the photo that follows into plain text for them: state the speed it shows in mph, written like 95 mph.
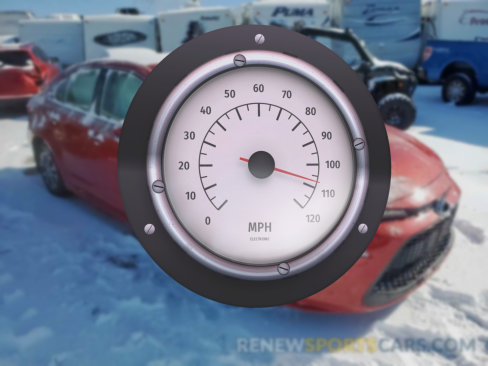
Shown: 107.5 mph
